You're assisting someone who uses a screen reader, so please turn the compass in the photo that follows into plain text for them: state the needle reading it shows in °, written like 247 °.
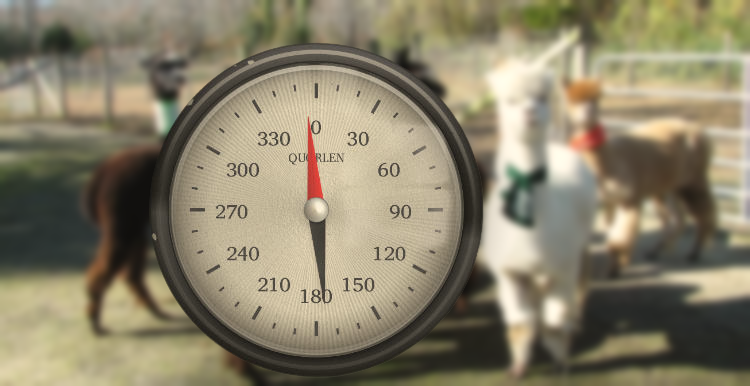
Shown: 355 °
